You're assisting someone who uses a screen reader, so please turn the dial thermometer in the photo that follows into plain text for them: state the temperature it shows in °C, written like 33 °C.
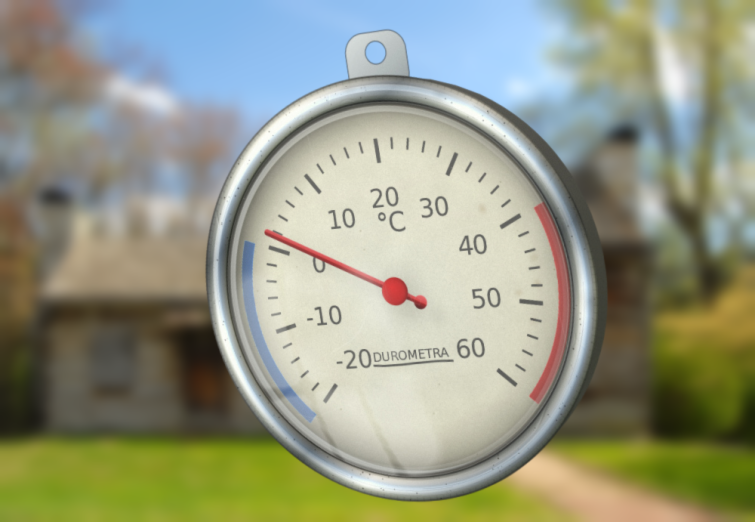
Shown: 2 °C
